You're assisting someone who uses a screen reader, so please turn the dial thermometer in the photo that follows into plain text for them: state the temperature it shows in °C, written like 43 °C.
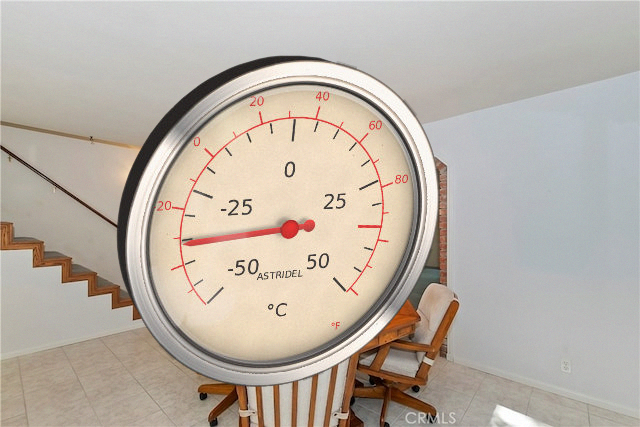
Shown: -35 °C
